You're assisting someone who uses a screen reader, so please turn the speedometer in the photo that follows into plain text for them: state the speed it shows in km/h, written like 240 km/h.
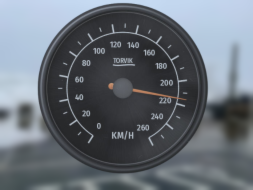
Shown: 215 km/h
